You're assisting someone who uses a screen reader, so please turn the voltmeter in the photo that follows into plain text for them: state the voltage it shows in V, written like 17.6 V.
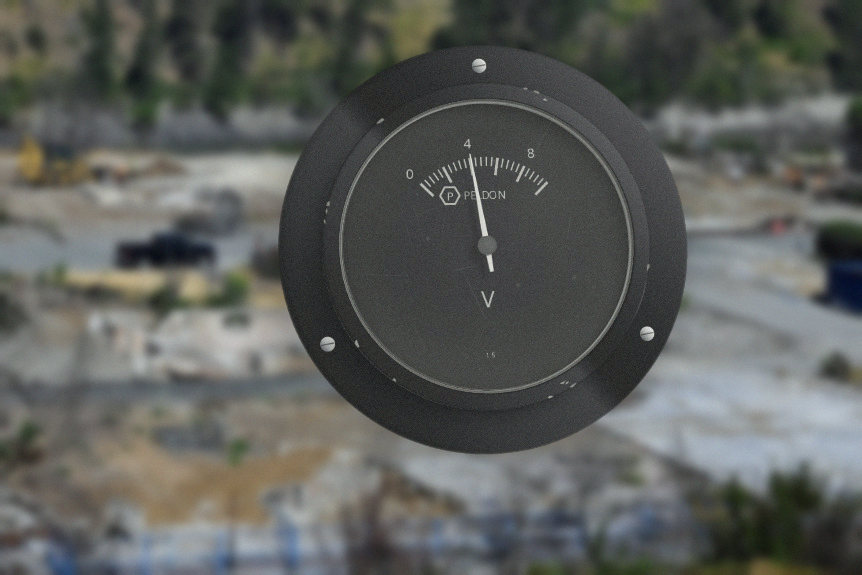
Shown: 4 V
